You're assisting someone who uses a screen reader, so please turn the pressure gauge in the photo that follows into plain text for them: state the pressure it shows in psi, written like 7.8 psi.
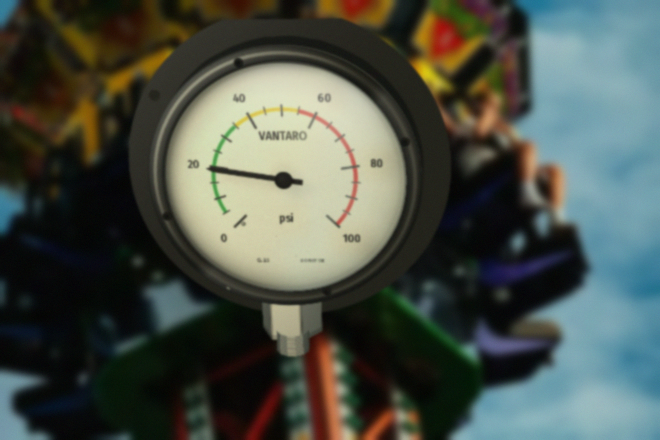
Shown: 20 psi
